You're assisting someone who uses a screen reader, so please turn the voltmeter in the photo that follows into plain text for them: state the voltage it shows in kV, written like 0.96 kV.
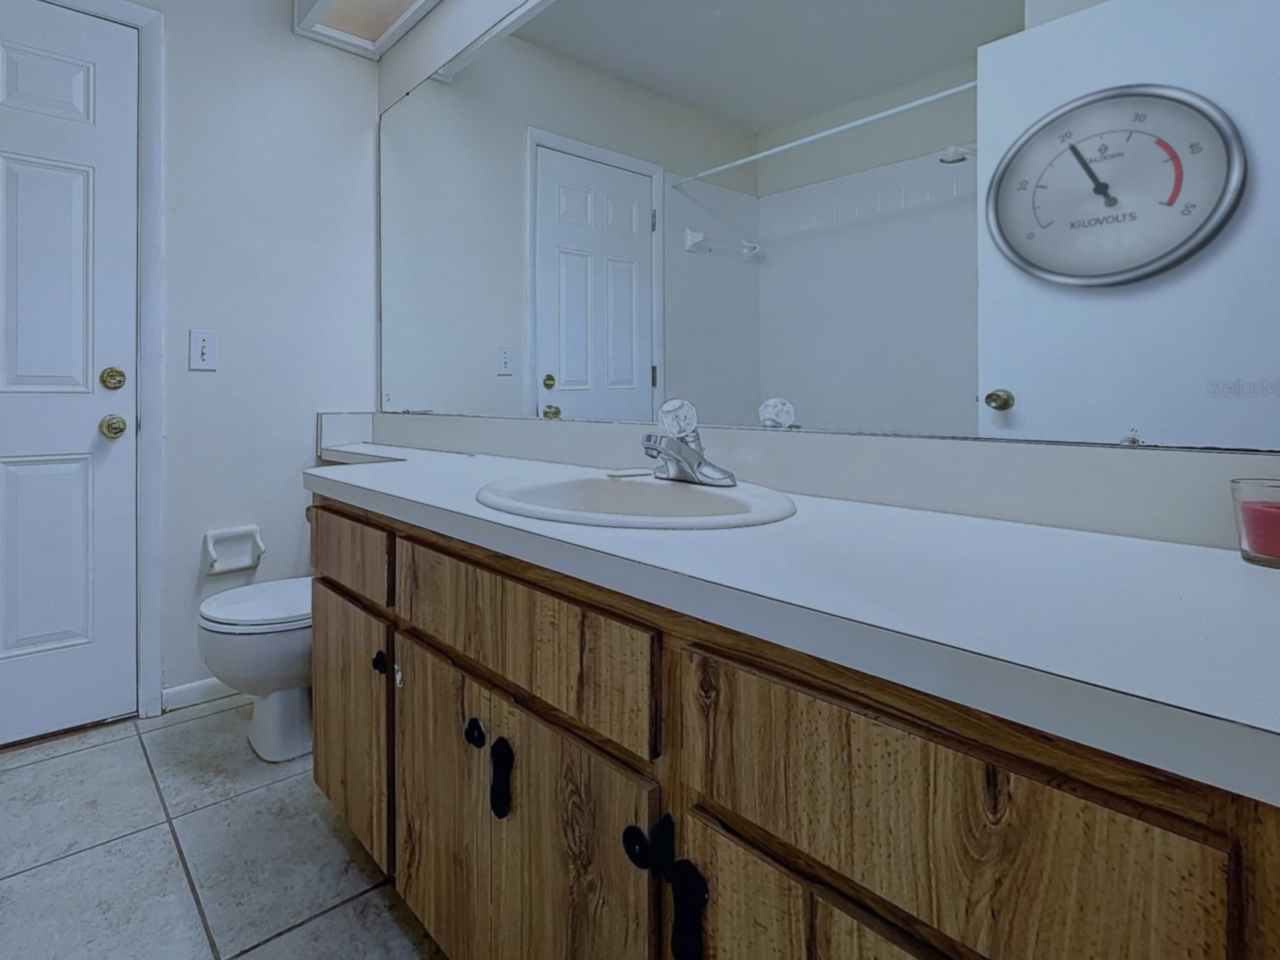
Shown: 20 kV
